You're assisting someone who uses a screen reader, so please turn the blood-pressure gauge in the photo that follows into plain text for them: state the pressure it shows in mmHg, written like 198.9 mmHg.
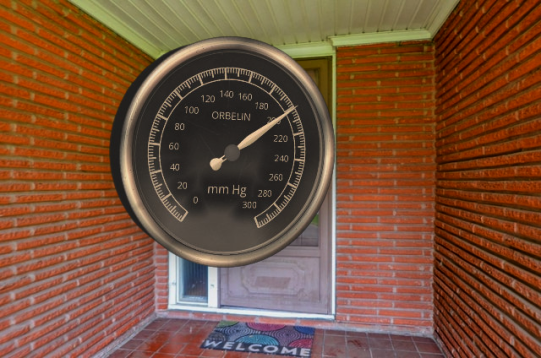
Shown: 200 mmHg
